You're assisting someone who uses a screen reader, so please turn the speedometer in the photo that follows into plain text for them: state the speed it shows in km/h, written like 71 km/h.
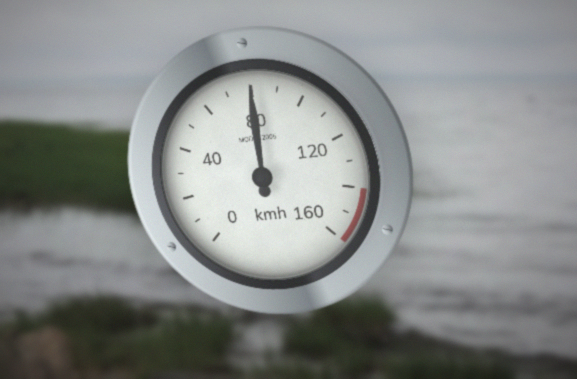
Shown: 80 km/h
